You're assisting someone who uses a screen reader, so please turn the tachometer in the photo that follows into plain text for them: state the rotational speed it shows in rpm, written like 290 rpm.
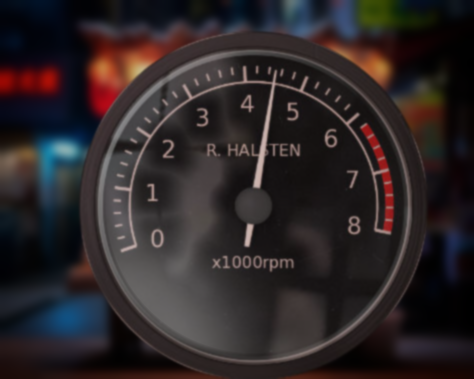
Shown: 4500 rpm
